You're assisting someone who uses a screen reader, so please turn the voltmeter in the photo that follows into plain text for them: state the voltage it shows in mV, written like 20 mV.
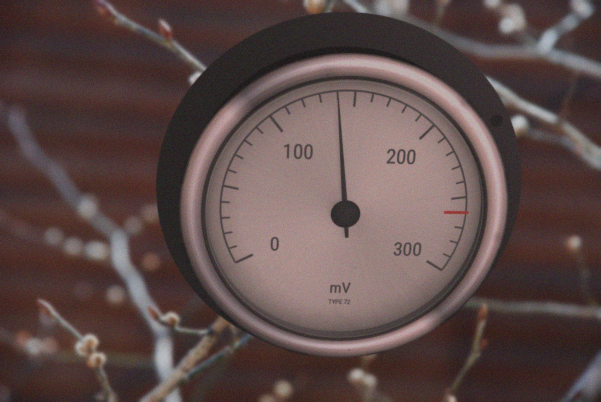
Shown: 140 mV
